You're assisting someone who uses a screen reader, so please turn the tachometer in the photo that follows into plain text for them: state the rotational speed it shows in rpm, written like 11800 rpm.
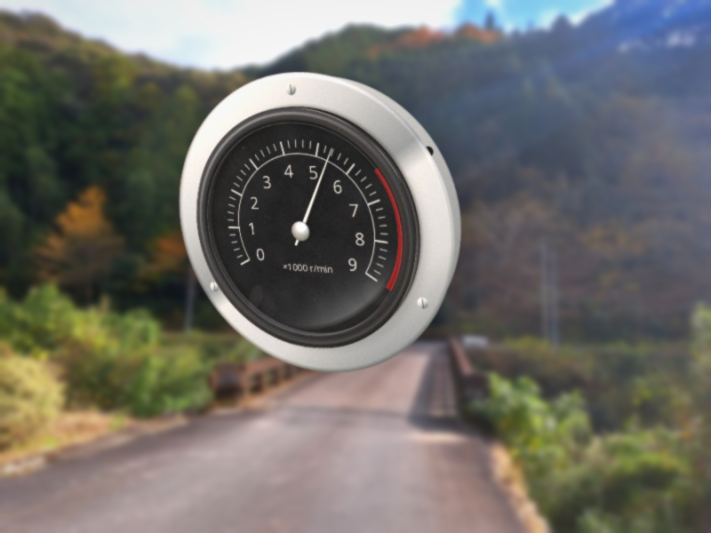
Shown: 5400 rpm
